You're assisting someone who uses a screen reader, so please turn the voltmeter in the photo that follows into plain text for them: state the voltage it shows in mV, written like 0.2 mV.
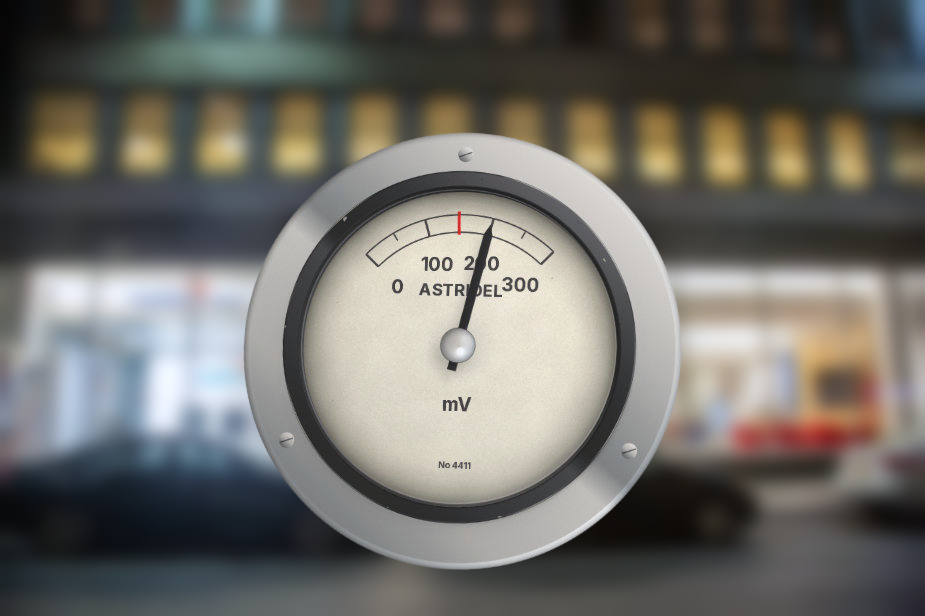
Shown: 200 mV
